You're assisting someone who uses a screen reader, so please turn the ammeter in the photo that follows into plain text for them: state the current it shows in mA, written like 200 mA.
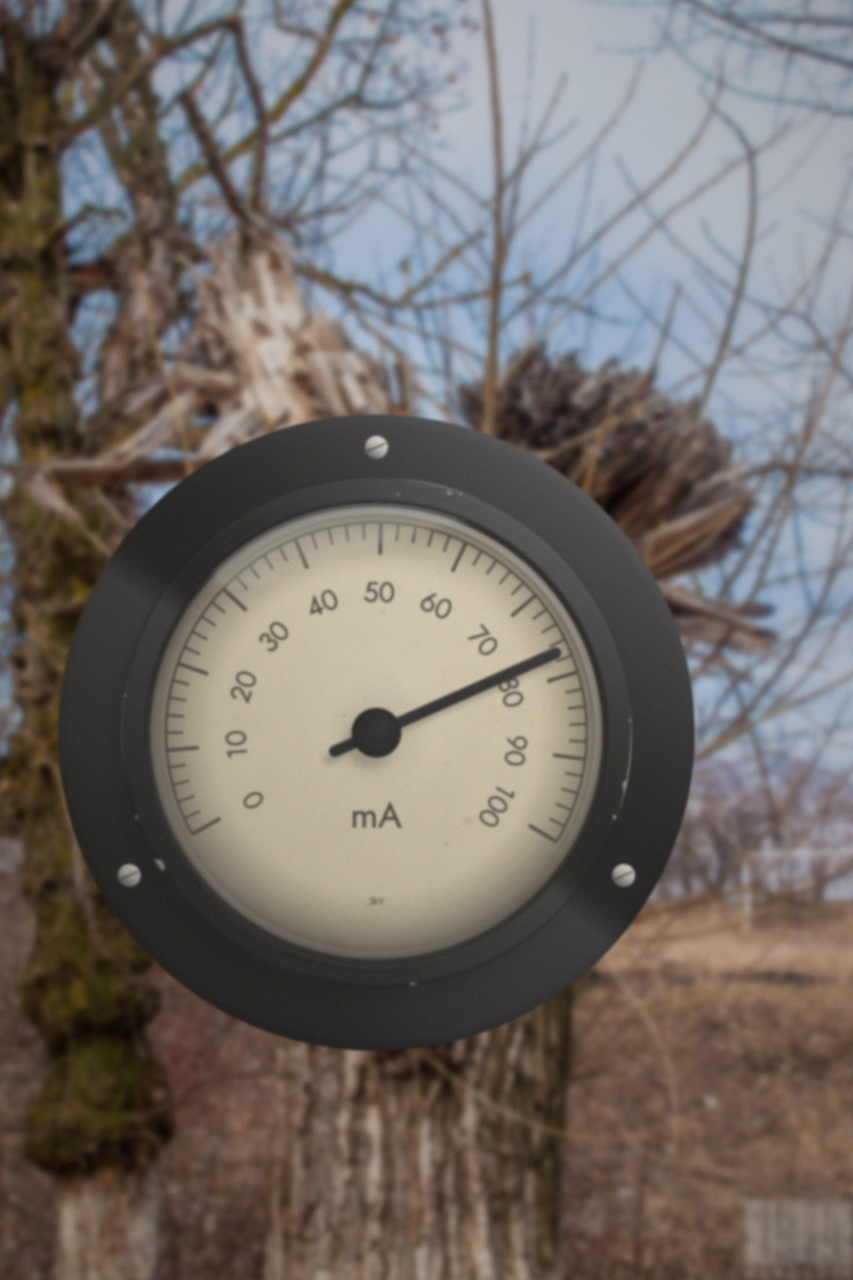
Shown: 77 mA
